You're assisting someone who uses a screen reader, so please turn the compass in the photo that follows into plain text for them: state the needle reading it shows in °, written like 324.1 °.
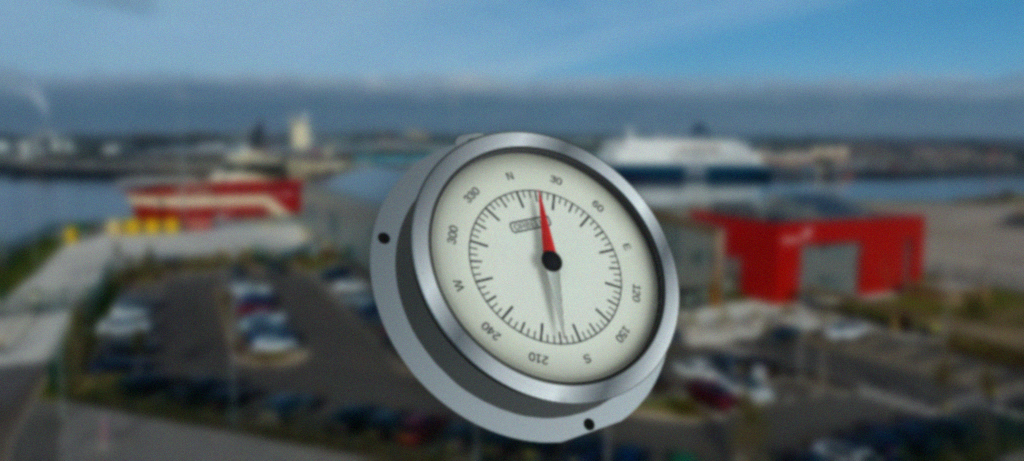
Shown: 15 °
